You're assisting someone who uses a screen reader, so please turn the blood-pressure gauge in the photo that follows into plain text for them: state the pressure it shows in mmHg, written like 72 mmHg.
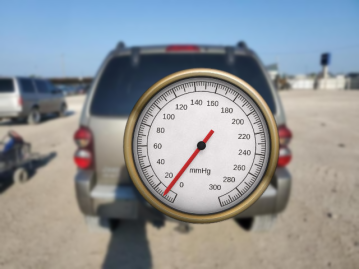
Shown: 10 mmHg
